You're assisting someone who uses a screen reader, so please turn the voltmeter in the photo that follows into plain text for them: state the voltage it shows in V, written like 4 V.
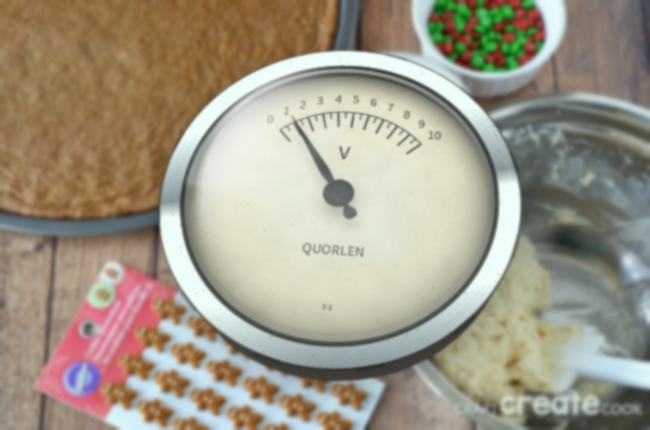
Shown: 1 V
